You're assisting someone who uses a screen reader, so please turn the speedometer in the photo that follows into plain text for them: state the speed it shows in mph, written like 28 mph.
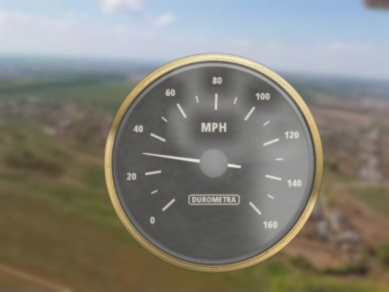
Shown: 30 mph
